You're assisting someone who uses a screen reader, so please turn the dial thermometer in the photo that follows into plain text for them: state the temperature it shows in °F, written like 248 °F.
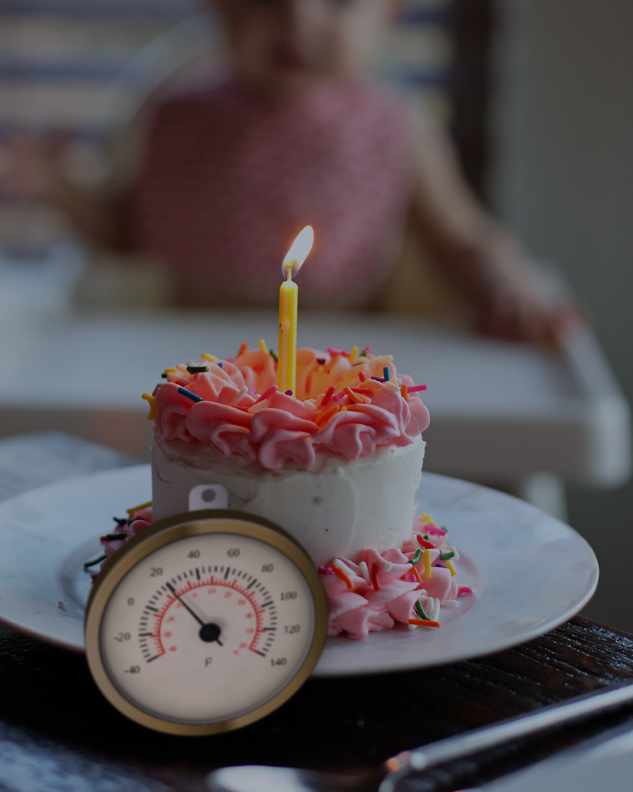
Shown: 20 °F
